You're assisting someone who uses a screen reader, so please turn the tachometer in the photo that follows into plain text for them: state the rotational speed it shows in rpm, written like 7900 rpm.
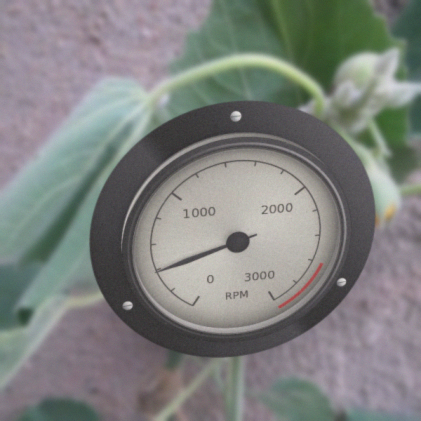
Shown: 400 rpm
